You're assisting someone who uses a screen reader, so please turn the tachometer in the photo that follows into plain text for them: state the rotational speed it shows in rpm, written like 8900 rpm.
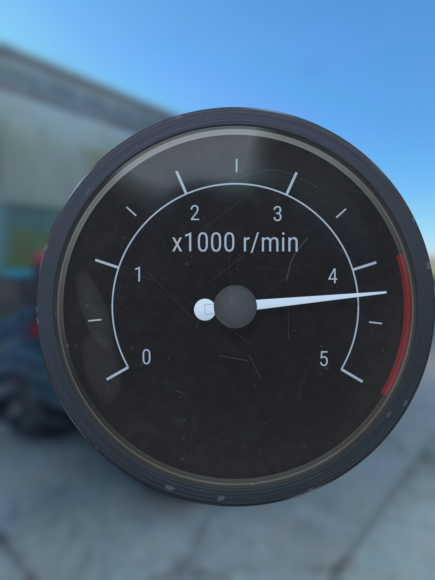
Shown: 4250 rpm
